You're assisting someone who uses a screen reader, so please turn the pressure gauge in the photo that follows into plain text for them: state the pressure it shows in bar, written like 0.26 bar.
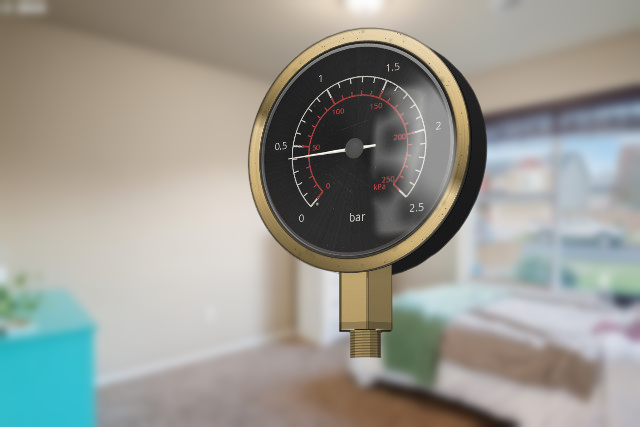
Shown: 0.4 bar
